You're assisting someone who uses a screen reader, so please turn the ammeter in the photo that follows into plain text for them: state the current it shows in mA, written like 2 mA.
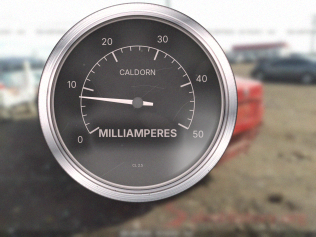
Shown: 8 mA
